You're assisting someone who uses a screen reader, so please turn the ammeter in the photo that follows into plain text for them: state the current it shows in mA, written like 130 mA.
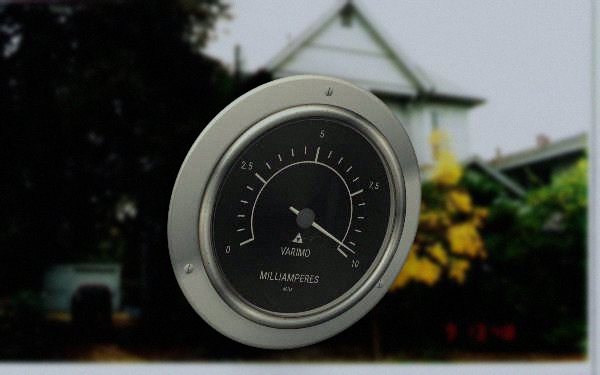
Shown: 9.75 mA
